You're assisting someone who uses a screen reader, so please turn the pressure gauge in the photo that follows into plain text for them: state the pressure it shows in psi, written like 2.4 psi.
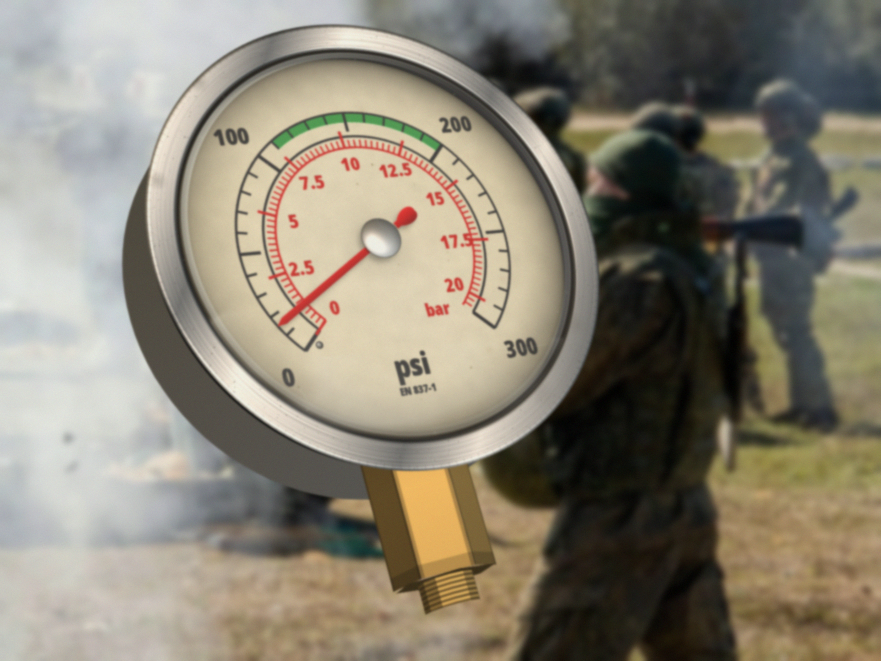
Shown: 15 psi
